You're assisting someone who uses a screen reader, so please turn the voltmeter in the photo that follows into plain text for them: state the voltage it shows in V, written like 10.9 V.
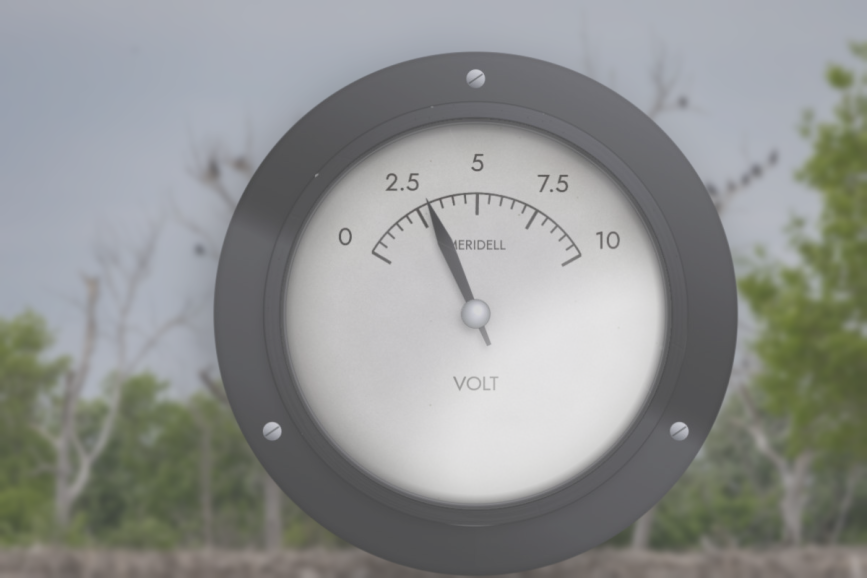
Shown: 3 V
